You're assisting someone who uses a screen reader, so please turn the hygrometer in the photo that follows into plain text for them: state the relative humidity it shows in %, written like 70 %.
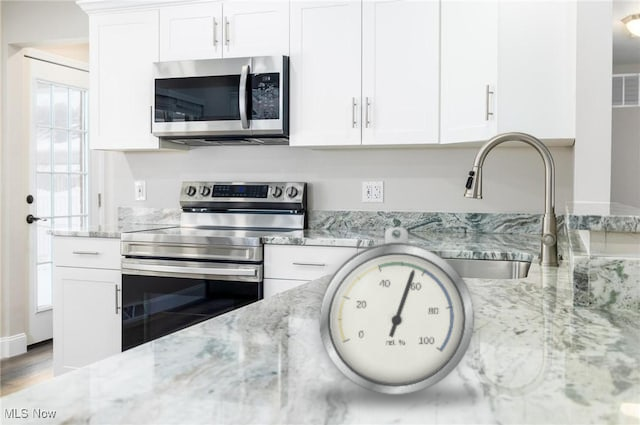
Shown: 55 %
